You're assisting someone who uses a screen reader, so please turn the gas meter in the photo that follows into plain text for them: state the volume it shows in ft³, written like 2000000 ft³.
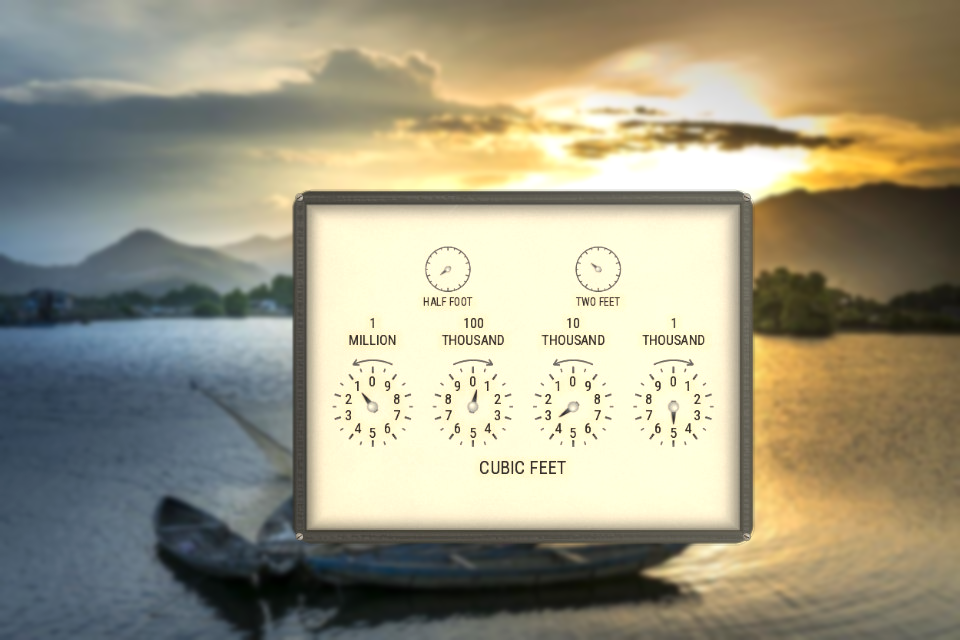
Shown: 103500 ft³
